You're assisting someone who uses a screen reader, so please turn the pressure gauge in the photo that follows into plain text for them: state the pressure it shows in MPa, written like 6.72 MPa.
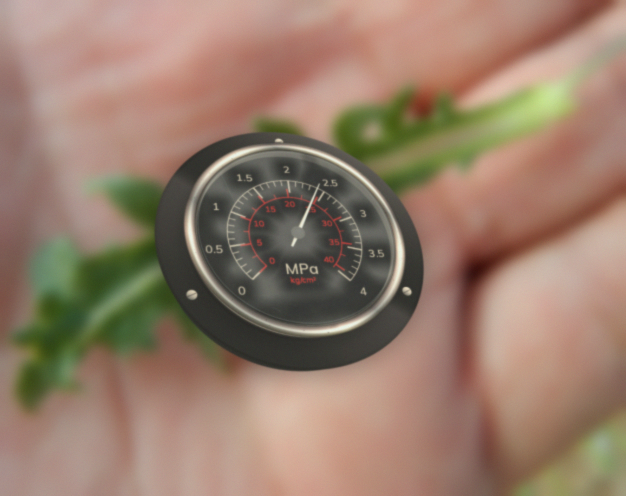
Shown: 2.4 MPa
